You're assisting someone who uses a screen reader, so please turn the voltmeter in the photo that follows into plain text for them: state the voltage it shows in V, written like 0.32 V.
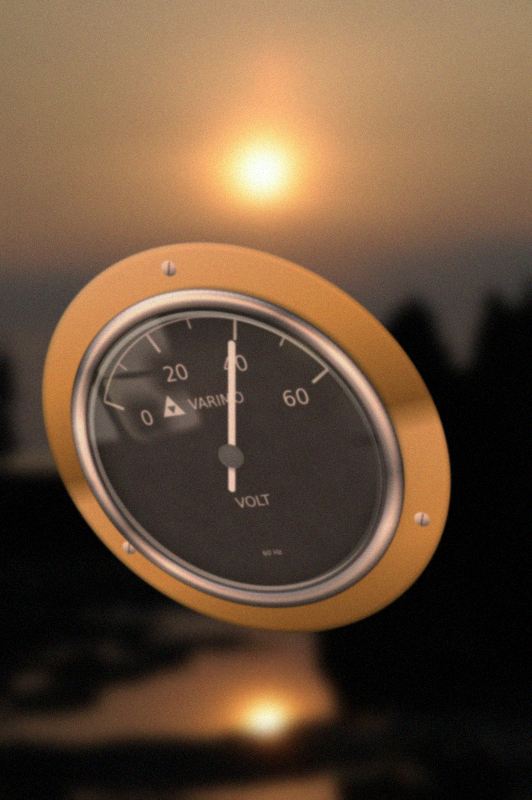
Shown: 40 V
